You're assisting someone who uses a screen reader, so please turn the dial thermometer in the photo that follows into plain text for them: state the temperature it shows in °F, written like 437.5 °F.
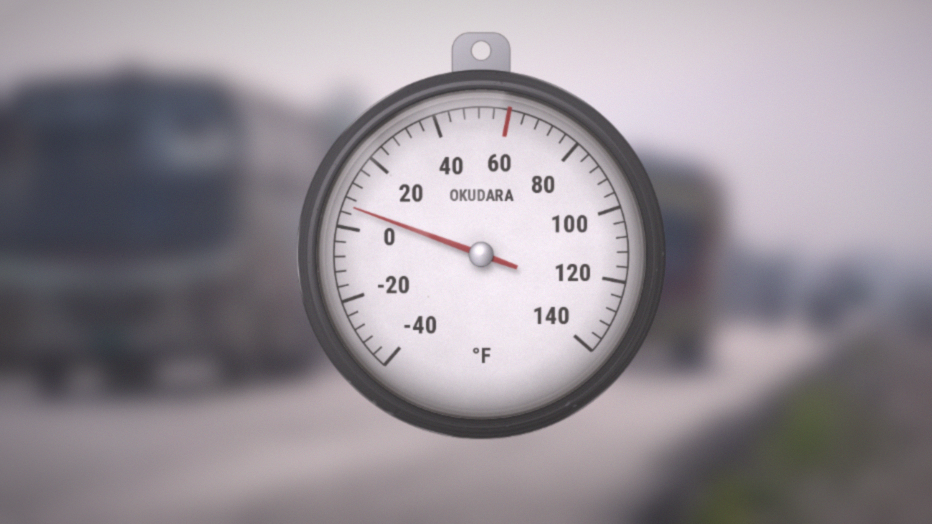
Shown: 6 °F
